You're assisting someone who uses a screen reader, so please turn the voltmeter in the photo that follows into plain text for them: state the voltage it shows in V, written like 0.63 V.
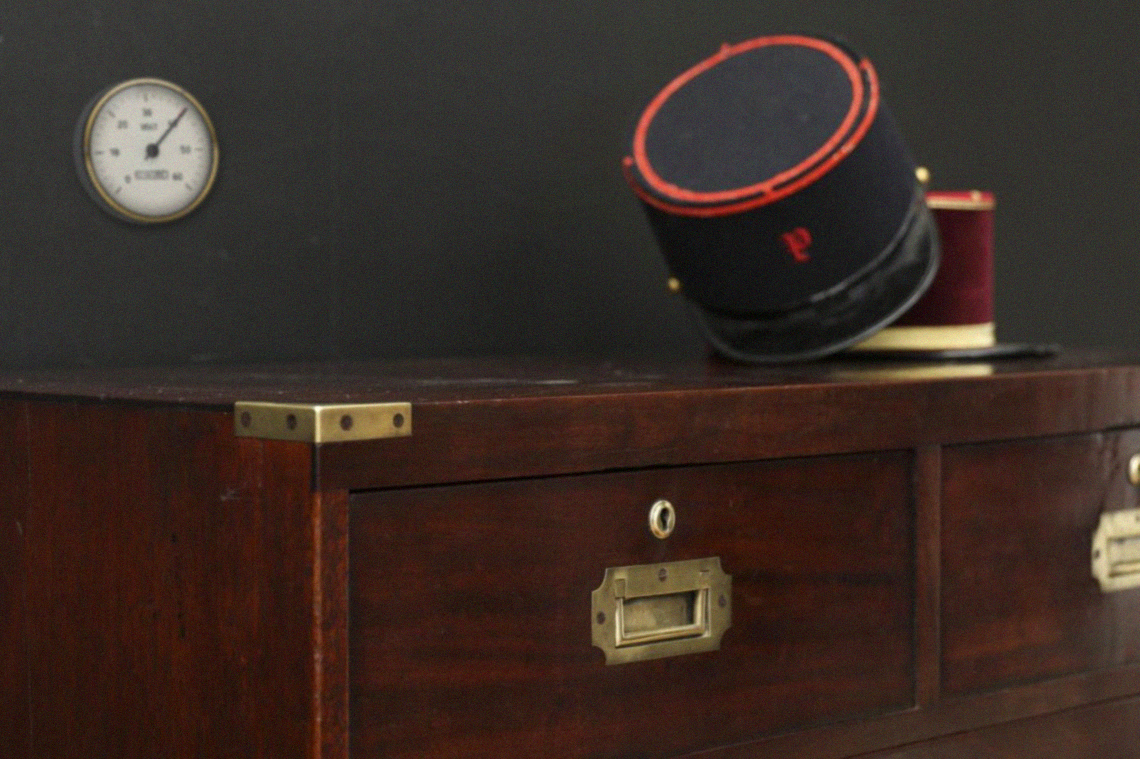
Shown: 40 V
